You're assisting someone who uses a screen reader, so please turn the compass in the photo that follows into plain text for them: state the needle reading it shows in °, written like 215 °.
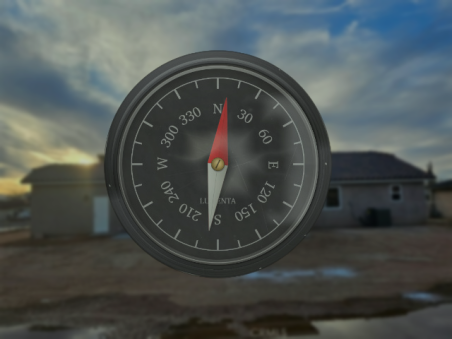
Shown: 7.5 °
